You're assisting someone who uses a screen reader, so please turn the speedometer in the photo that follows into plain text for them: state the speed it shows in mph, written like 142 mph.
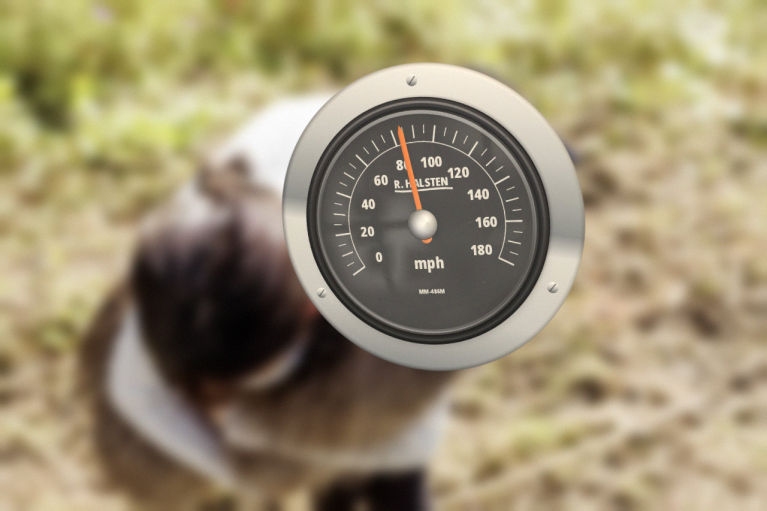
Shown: 85 mph
